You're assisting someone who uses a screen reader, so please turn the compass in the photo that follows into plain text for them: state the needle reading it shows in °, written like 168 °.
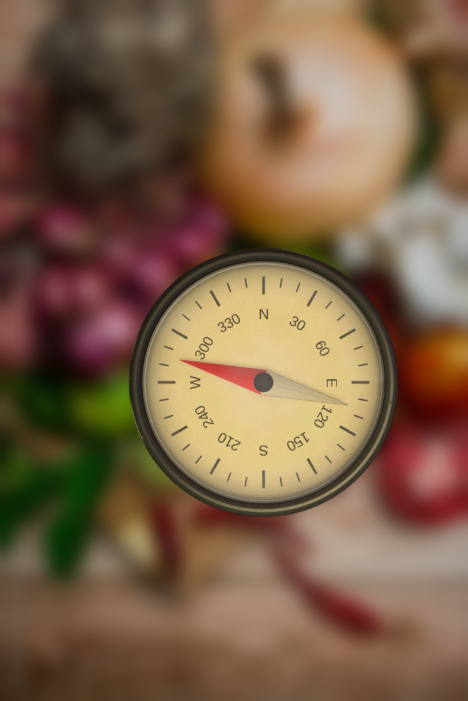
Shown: 285 °
